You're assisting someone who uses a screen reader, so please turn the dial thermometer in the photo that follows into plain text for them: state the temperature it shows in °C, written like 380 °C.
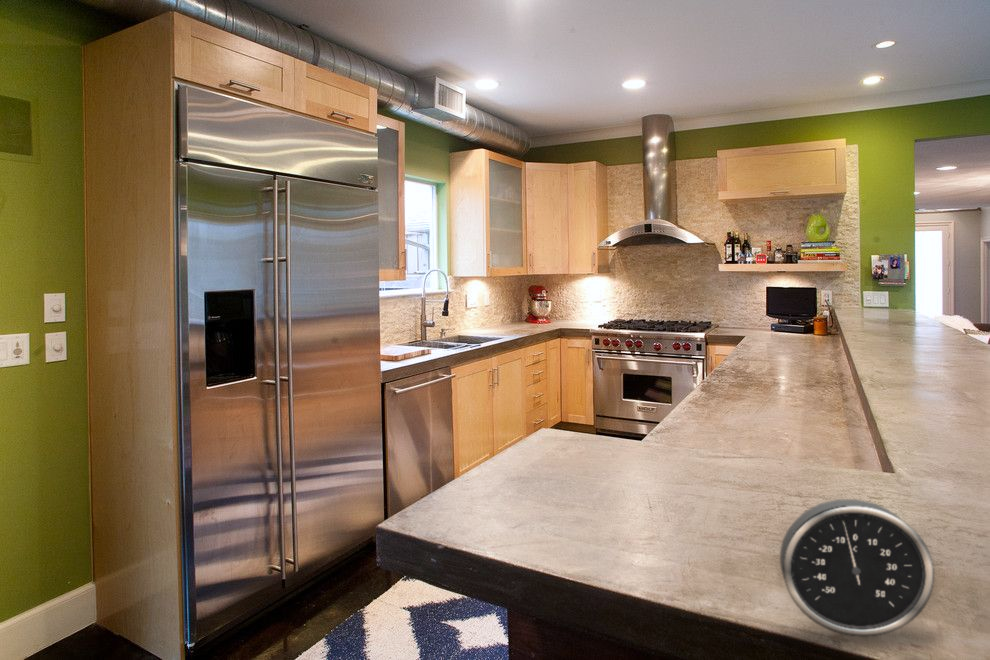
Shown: -5 °C
